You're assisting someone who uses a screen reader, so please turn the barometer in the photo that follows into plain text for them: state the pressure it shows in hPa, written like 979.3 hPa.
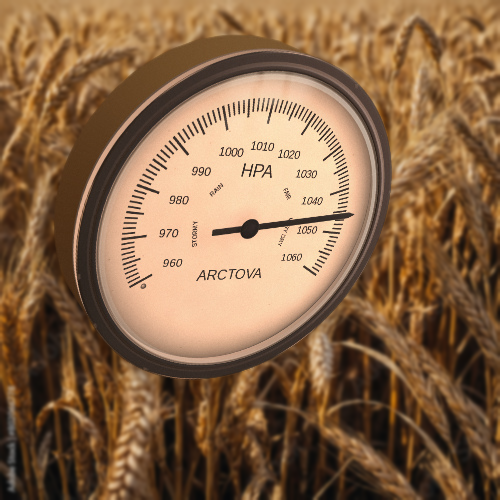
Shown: 1045 hPa
